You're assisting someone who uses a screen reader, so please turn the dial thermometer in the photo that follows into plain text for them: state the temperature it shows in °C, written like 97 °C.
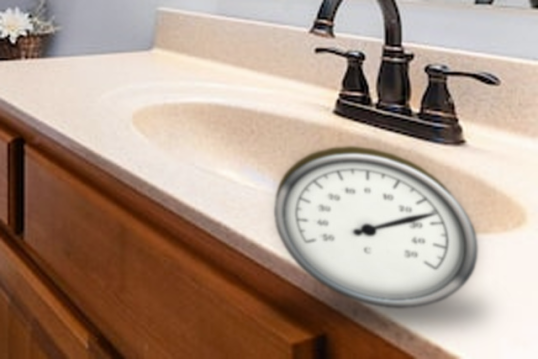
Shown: 25 °C
